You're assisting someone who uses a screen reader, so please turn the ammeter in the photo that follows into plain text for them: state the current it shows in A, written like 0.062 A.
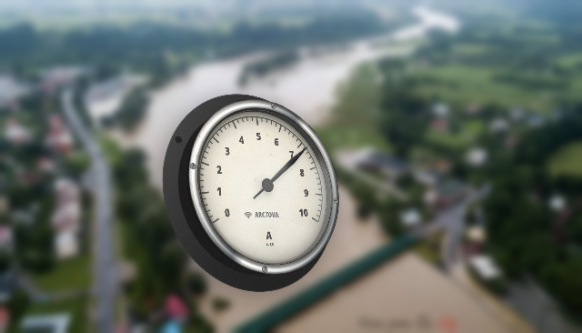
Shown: 7.2 A
